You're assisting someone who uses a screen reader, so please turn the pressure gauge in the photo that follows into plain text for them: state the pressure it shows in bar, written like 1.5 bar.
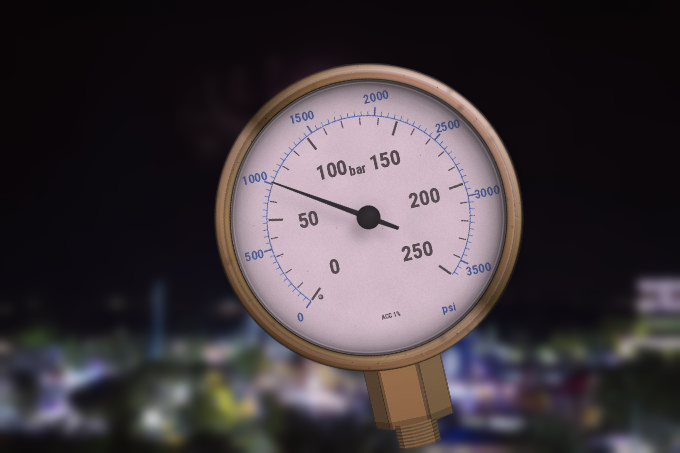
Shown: 70 bar
